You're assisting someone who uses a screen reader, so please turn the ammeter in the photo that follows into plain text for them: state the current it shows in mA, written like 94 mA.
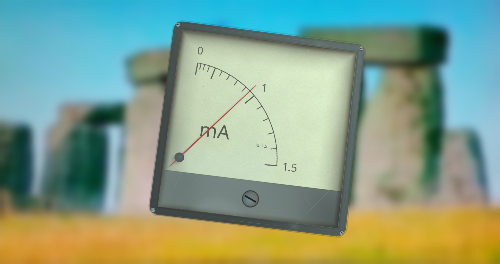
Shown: 0.95 mA
